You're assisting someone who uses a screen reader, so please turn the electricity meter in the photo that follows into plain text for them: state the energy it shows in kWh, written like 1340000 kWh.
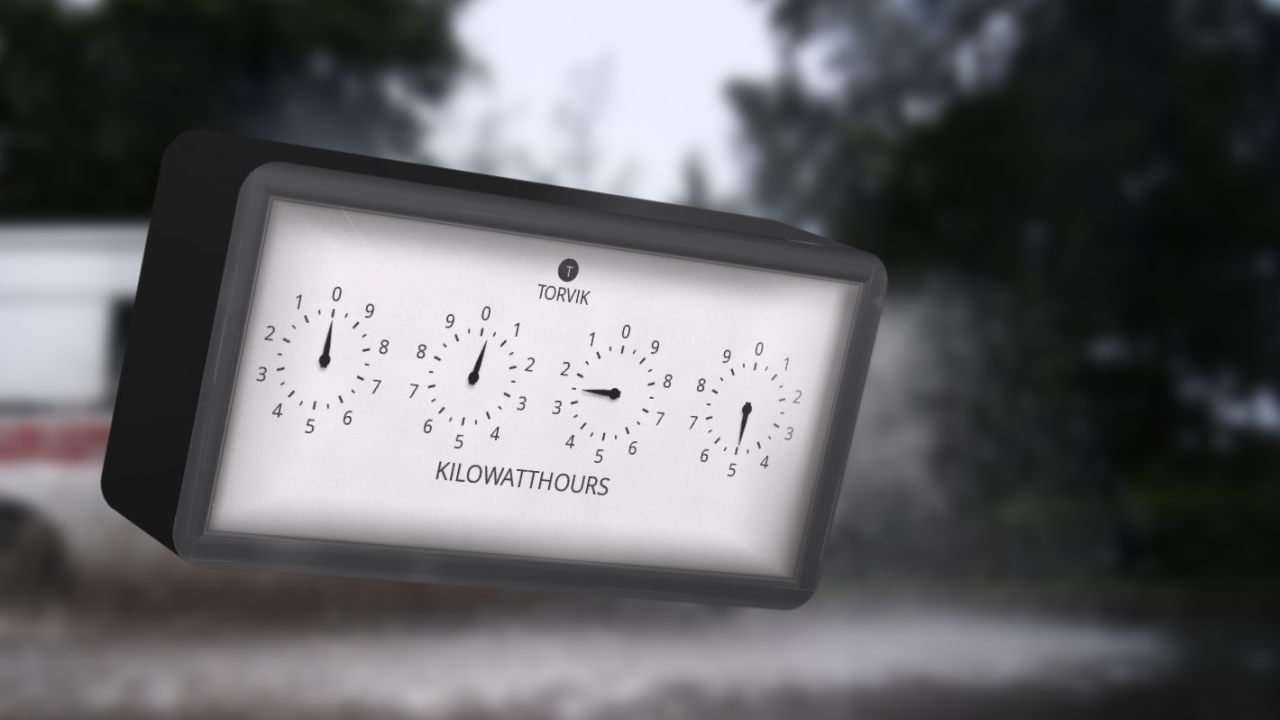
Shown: 25 kWh
